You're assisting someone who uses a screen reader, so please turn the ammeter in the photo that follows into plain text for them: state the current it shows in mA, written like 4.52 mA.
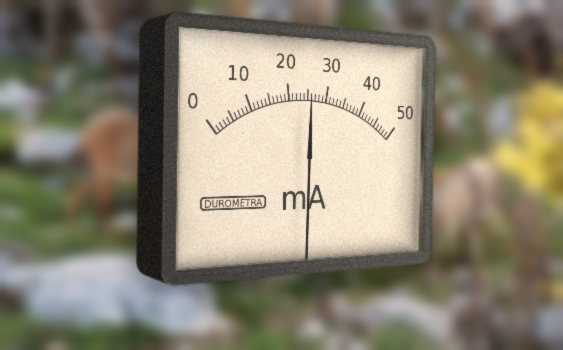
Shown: 25 mA
